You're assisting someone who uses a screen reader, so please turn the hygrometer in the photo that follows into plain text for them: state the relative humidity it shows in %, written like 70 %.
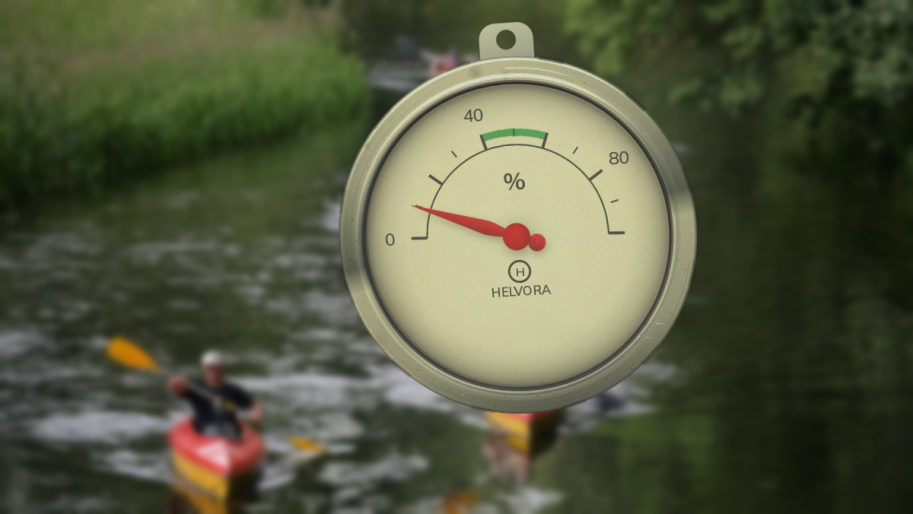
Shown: 10 %
